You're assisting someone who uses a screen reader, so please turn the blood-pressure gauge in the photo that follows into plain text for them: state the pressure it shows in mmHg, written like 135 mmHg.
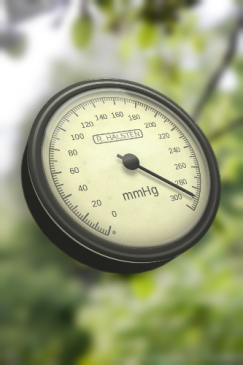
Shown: 290 mmHg
